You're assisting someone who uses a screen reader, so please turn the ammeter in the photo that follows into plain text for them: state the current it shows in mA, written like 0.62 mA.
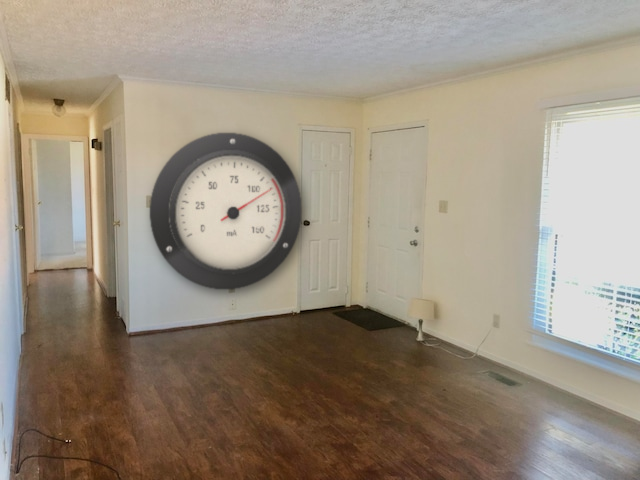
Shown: 110 mA
